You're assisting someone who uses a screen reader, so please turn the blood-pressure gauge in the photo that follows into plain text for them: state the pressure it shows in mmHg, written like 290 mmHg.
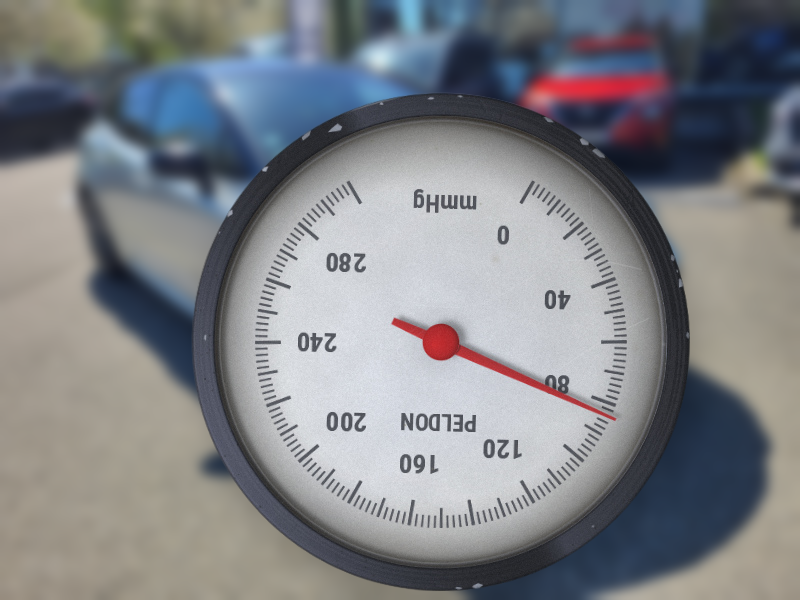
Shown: 84 mmHg
